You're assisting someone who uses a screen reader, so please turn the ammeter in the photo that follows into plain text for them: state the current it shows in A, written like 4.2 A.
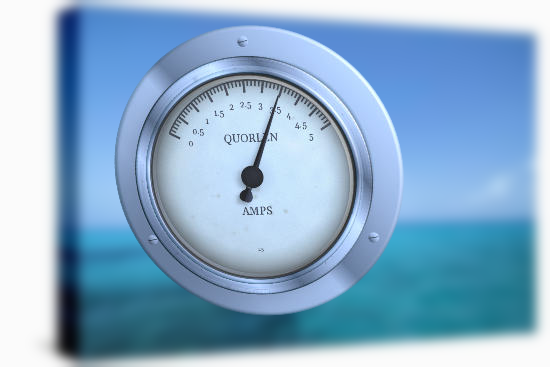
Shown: 3.5 A
